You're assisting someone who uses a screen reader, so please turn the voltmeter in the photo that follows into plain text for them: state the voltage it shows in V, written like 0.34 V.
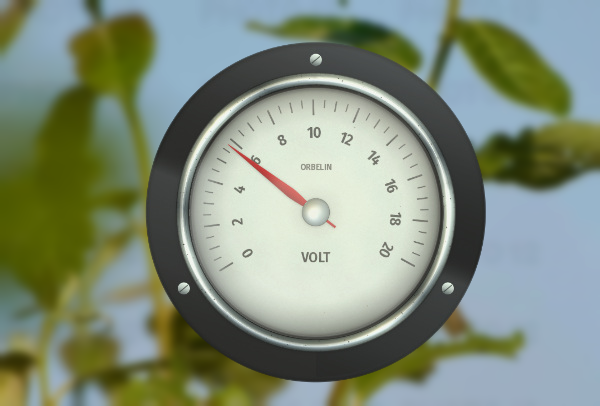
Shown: 5.75 V
